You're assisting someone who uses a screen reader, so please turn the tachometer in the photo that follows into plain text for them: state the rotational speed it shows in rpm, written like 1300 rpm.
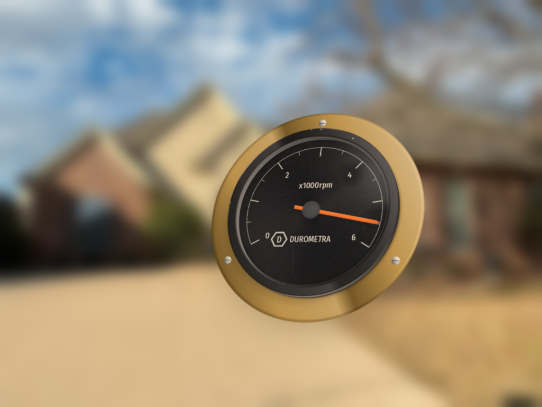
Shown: 5500 rpm
